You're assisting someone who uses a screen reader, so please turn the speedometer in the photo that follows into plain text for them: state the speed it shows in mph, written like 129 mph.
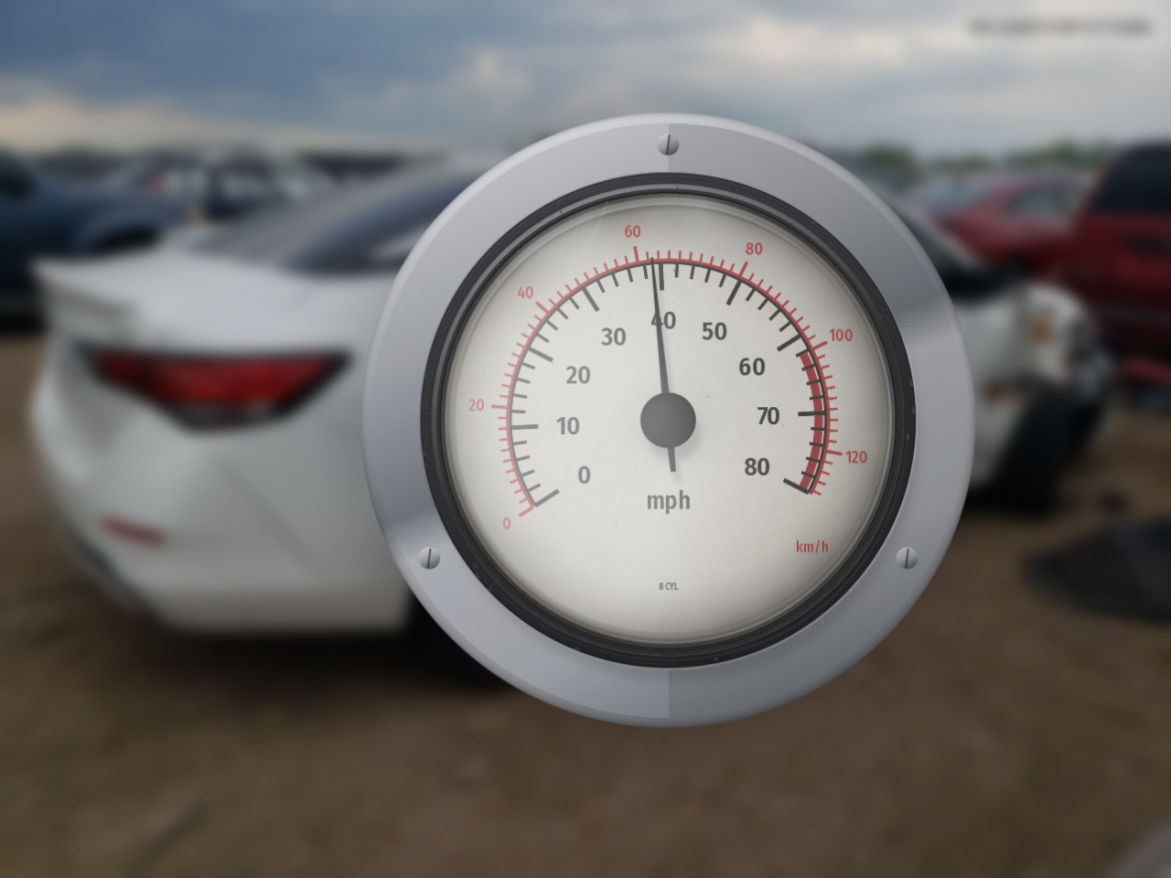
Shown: 39 mph
